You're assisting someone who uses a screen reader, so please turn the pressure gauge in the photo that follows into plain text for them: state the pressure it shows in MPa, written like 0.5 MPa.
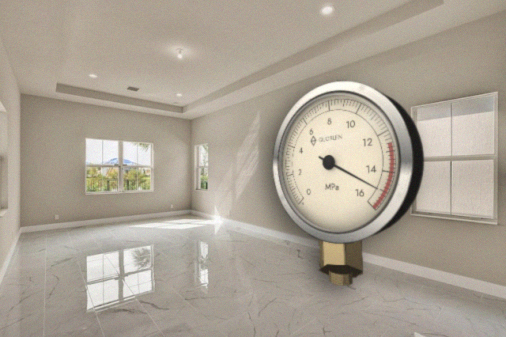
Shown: 15 MPa
